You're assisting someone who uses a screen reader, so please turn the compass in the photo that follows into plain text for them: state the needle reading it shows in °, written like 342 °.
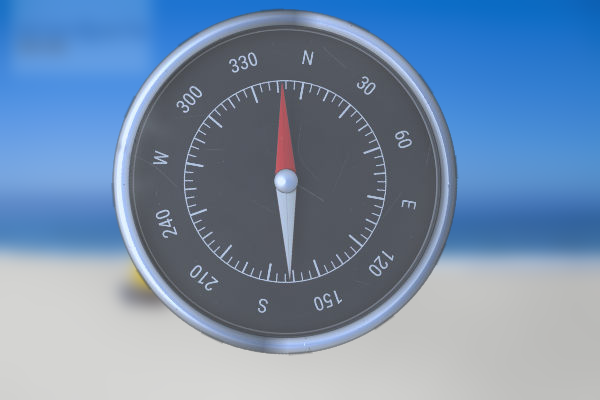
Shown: 347.5 °
